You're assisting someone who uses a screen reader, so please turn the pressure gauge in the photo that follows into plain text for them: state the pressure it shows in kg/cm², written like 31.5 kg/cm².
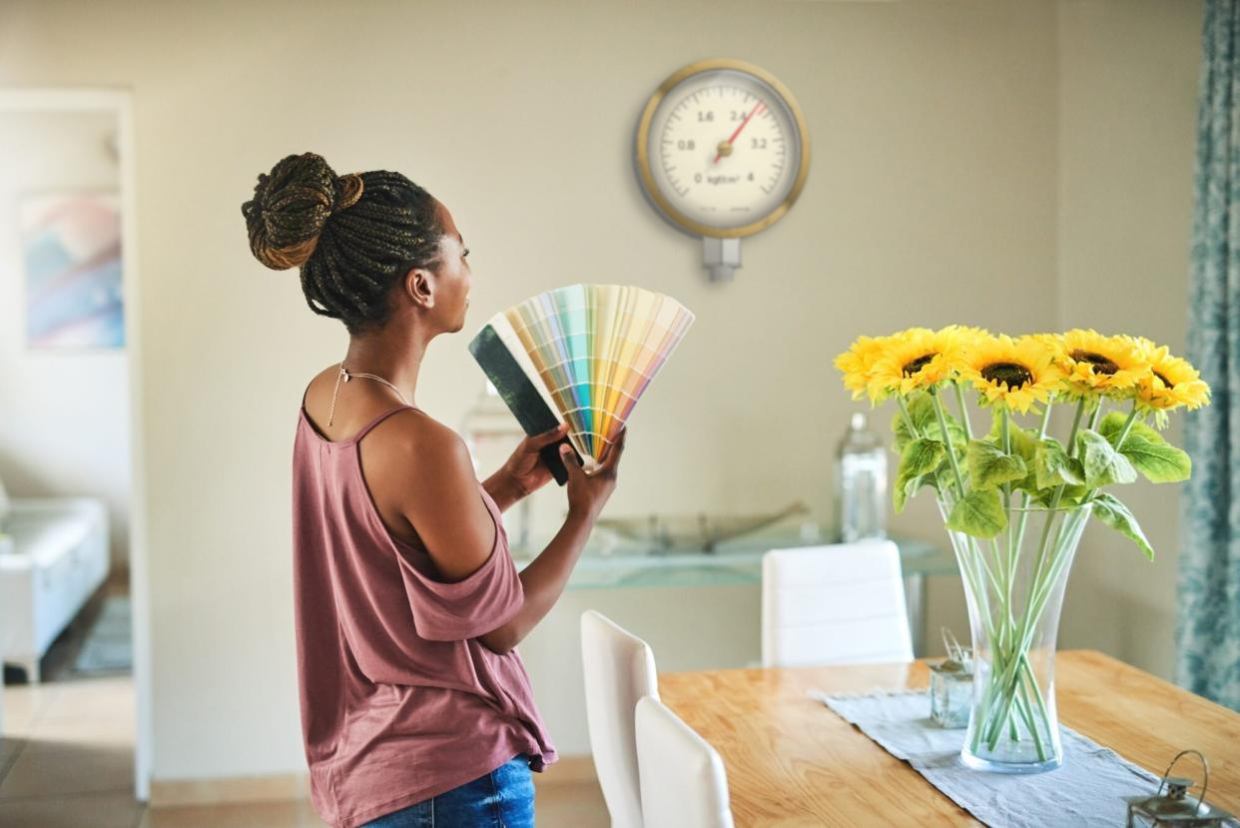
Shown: 2.6 kg/cm²
